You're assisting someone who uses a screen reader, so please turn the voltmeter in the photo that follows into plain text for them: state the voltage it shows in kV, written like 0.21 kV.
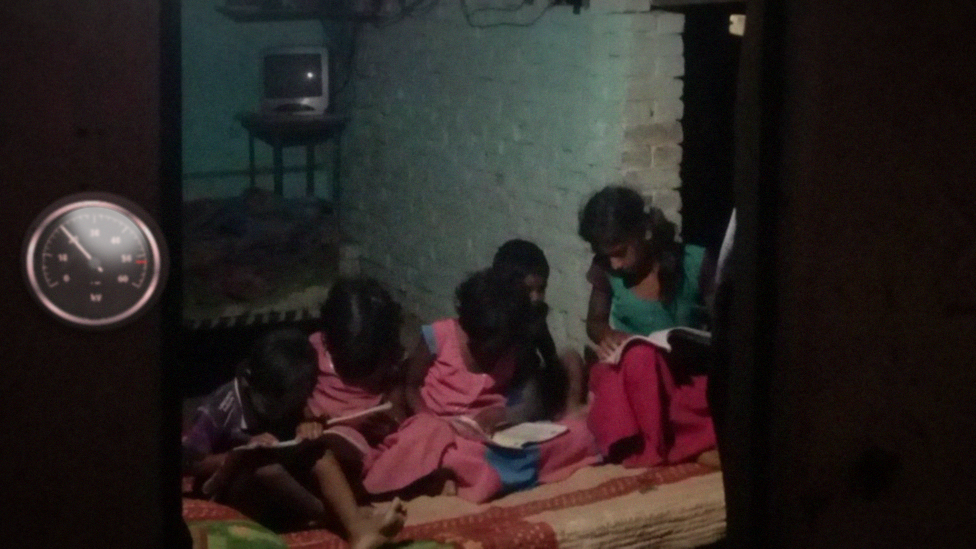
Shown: 20 kV
